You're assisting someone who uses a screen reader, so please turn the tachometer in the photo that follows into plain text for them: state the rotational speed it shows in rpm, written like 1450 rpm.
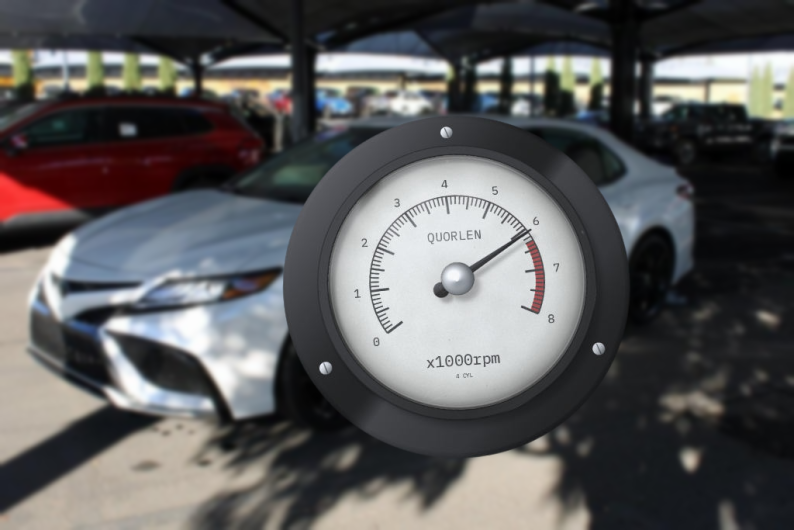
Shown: 6100 rpm
